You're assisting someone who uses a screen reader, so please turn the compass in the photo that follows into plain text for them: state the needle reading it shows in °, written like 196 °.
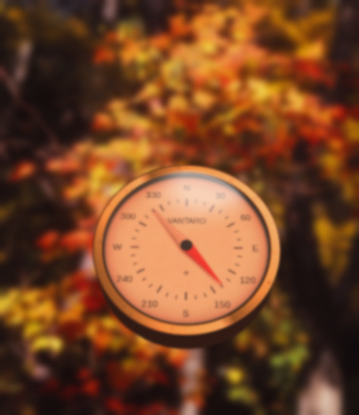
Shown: 140 °
